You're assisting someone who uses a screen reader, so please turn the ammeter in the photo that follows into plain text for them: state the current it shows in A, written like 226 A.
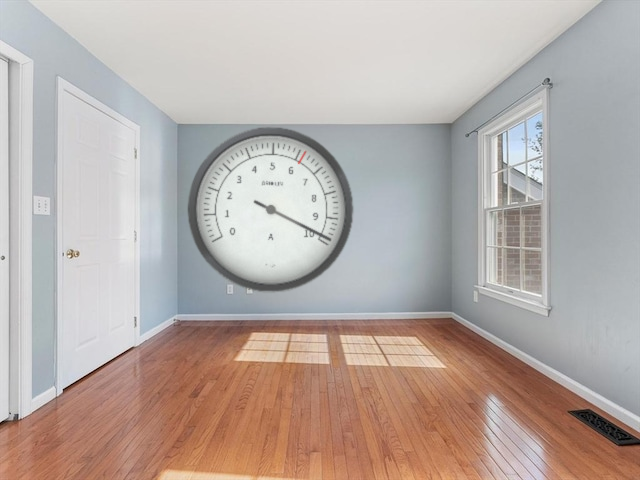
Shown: 9.8 A
